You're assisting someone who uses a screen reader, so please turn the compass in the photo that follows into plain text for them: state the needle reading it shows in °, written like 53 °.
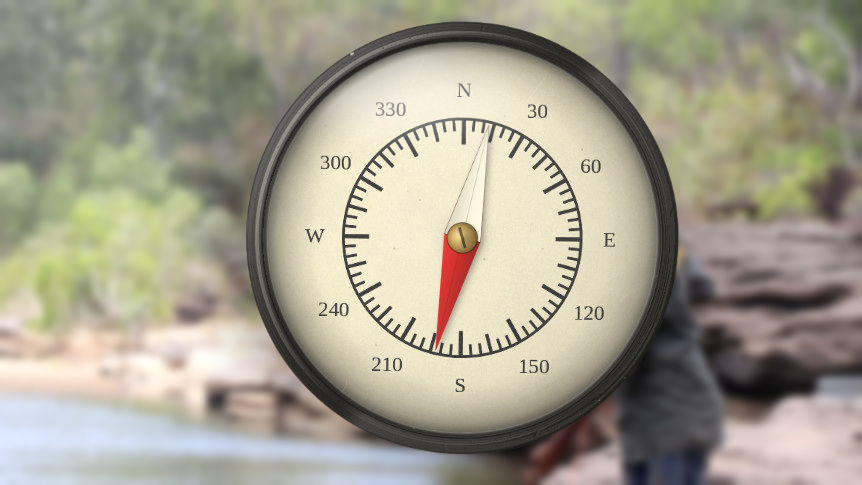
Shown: 192.5 °
